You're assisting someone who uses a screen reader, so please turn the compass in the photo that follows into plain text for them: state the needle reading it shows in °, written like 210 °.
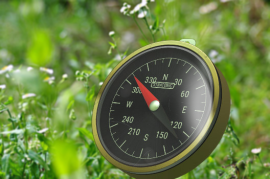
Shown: 310 °
